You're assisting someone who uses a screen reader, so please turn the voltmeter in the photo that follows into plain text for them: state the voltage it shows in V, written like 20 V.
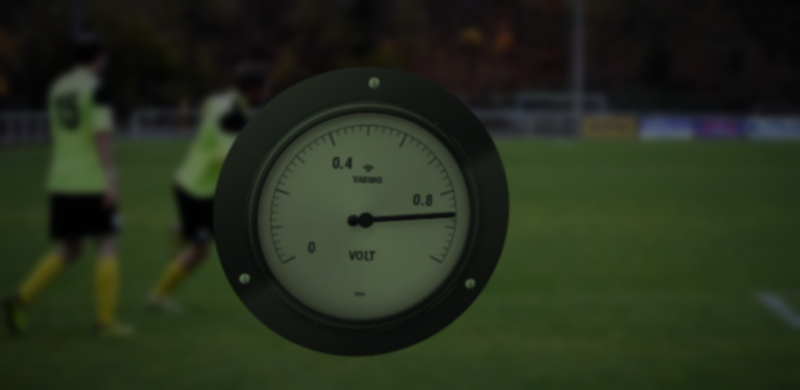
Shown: 0.86 V
